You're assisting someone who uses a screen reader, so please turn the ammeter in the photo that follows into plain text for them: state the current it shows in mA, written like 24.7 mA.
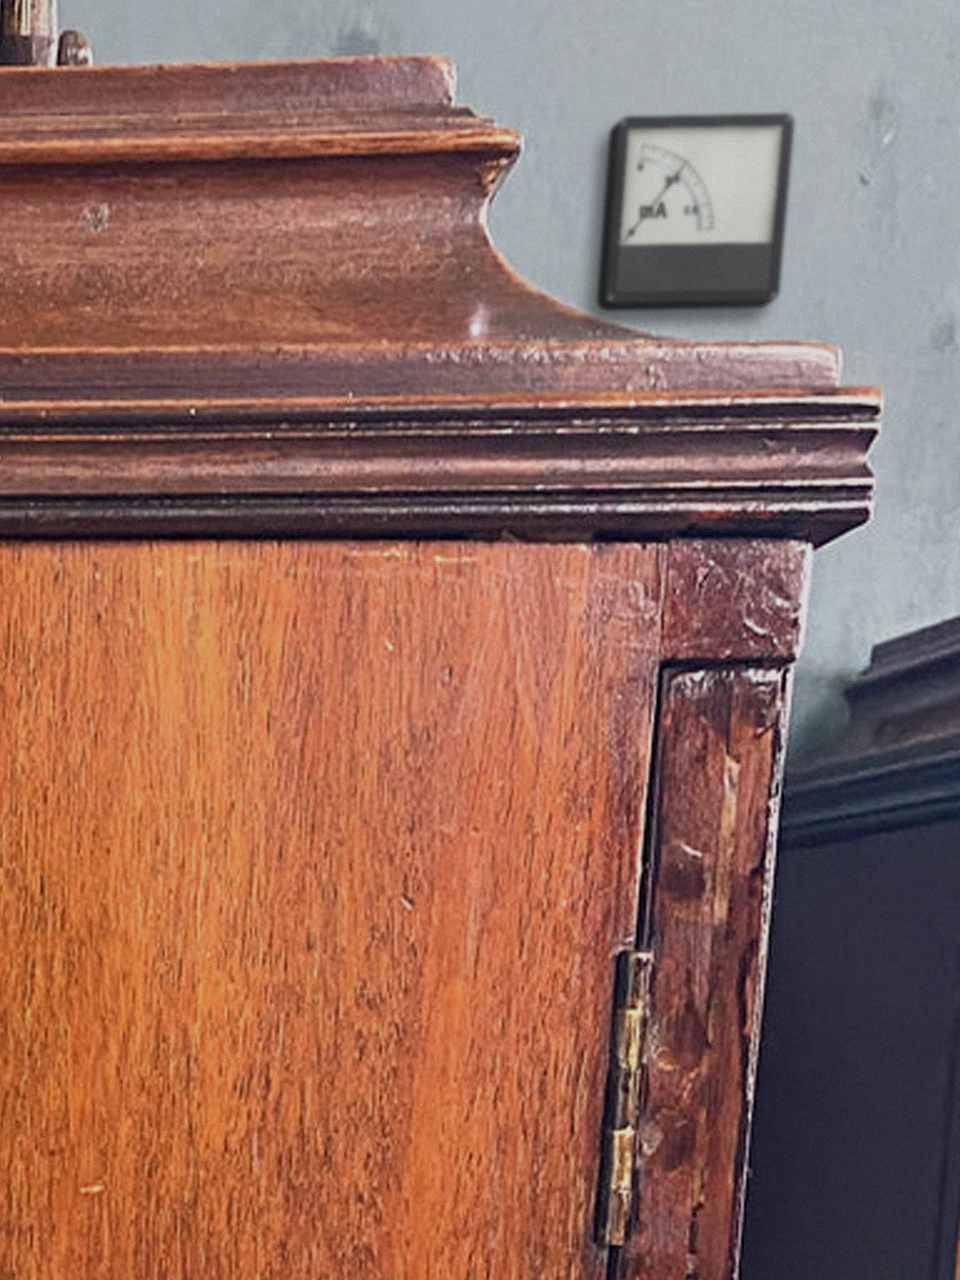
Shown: 0.4 mA
